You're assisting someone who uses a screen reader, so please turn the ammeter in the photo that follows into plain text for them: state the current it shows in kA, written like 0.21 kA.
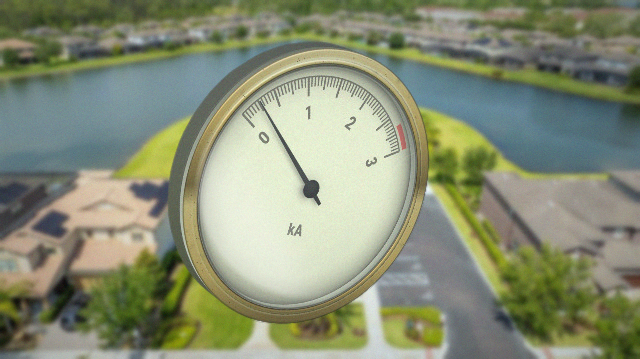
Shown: 0.25 kA
